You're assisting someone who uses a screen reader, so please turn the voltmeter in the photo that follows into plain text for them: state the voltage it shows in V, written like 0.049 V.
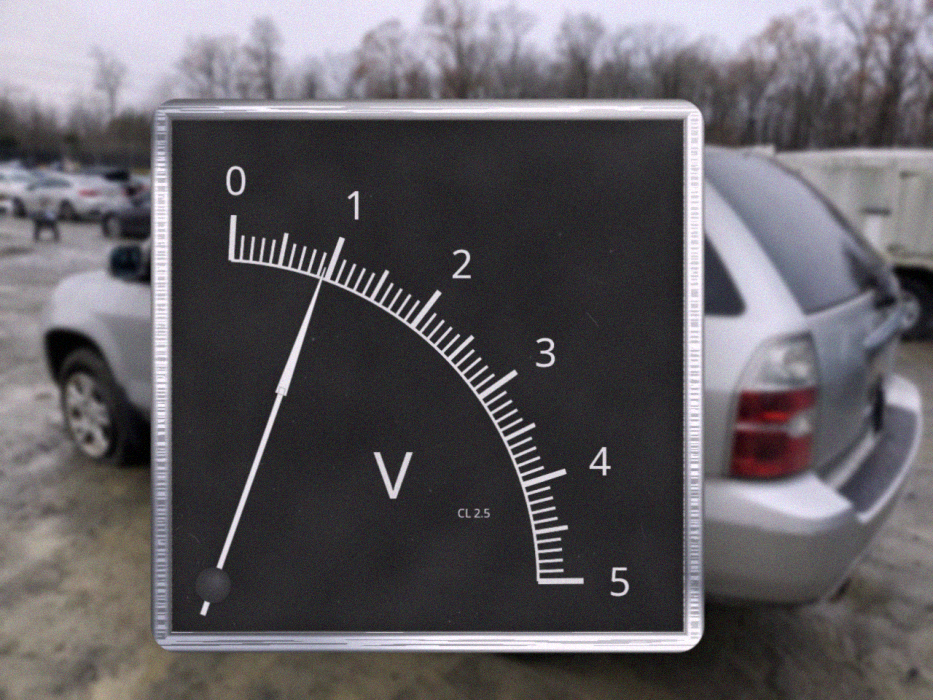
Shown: 0.95 V
